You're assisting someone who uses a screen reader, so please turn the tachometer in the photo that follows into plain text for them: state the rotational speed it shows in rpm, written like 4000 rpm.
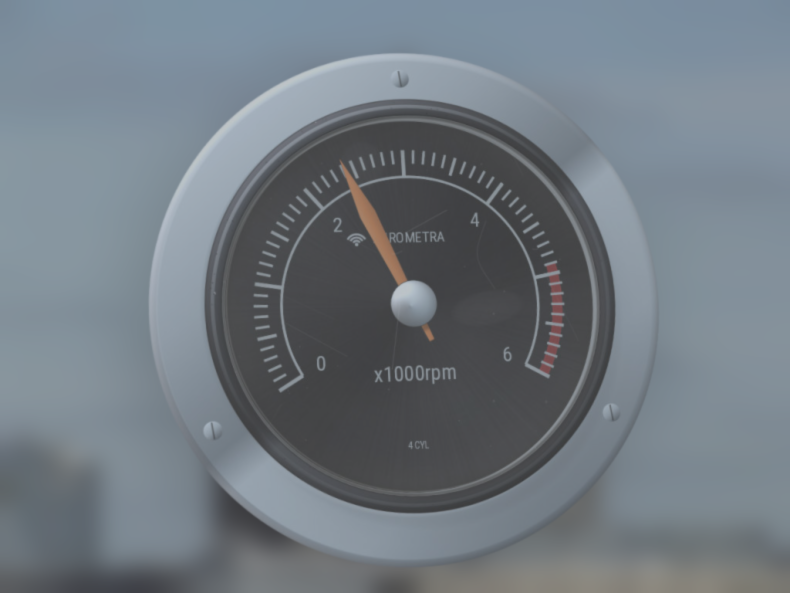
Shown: 2400 rpm
